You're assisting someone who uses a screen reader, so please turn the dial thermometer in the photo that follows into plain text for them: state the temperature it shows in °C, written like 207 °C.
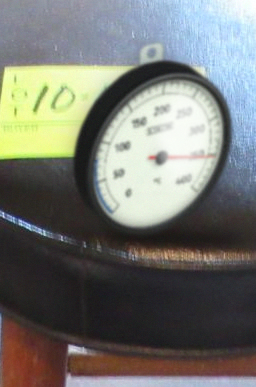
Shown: 350 °C
